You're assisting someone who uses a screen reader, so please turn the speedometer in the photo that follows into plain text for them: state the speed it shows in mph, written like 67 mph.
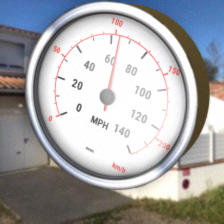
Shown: 65 mph
